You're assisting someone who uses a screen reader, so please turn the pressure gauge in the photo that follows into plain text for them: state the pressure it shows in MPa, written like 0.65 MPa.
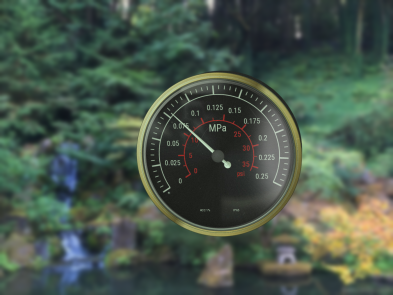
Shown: 0.08 MPa
